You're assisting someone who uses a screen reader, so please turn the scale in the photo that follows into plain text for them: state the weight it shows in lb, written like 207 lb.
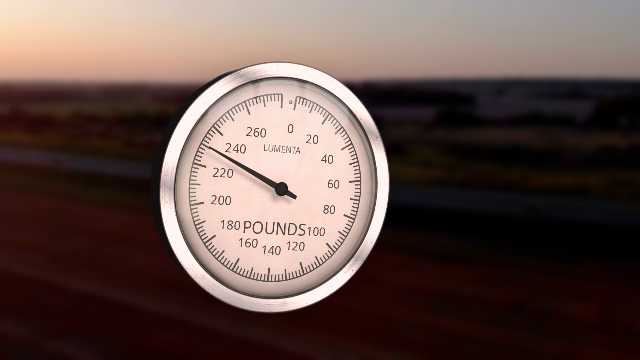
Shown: 230 lb
